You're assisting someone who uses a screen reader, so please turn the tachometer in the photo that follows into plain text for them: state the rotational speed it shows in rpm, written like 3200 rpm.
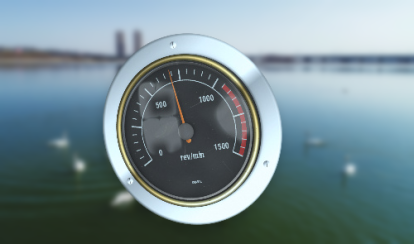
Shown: 700 rpm
